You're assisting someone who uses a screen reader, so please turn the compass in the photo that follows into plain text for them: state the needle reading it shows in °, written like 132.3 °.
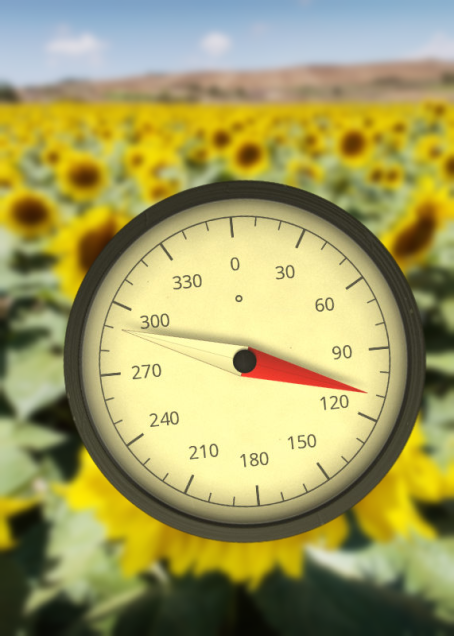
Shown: 110 °
